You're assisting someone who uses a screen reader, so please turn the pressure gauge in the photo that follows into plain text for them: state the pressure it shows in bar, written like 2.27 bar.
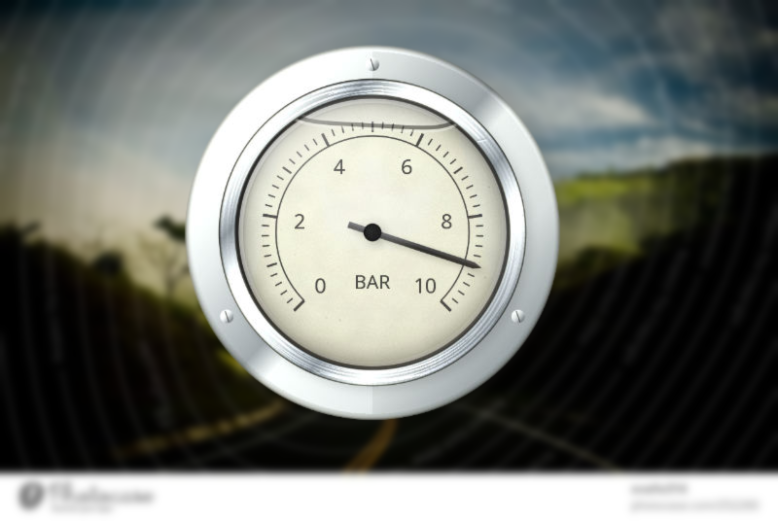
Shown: 9 bar
